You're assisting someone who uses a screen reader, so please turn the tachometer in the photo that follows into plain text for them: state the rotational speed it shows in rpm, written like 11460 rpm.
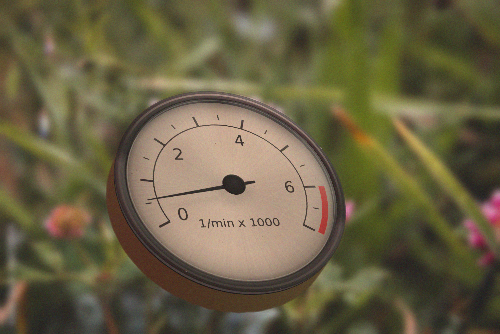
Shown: 500 rpm
